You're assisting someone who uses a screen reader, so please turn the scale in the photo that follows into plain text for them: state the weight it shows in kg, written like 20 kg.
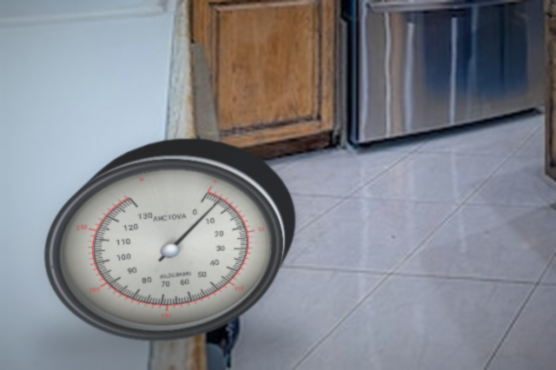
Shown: 5 kg
